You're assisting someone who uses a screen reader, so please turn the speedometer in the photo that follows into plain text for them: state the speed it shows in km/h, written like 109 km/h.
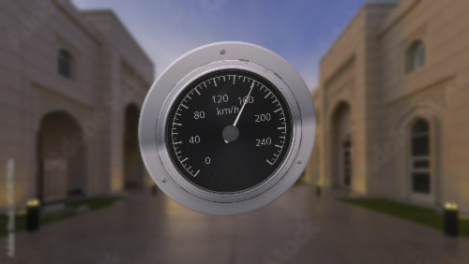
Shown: 160 km/h
